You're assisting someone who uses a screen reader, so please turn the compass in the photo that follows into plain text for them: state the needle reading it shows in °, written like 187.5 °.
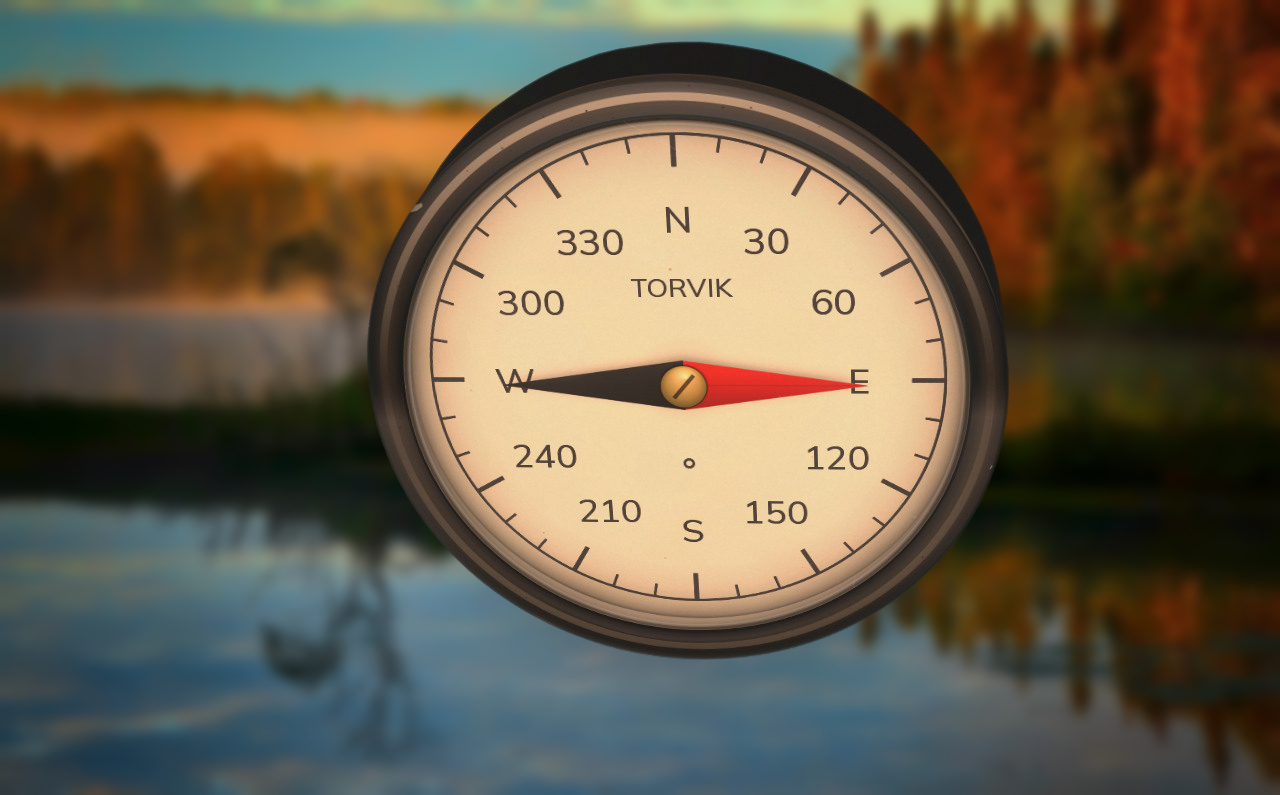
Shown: 90 °
